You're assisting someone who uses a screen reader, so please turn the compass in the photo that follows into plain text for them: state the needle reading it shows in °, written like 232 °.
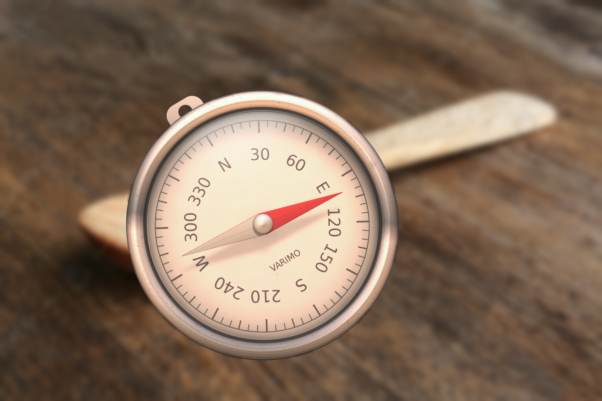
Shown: 100 °
